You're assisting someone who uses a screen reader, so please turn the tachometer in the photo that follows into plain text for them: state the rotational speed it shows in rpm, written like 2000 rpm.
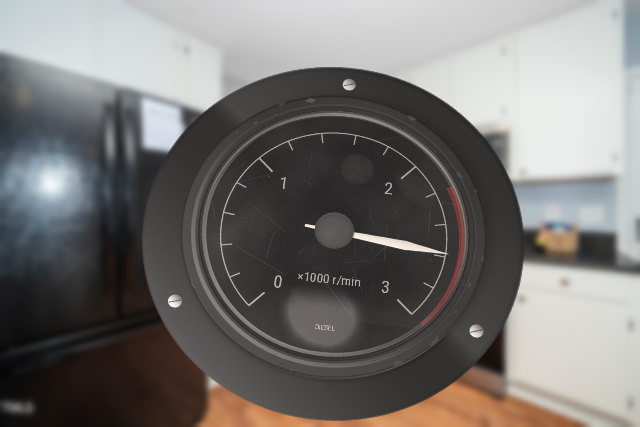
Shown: 2600 rpm
